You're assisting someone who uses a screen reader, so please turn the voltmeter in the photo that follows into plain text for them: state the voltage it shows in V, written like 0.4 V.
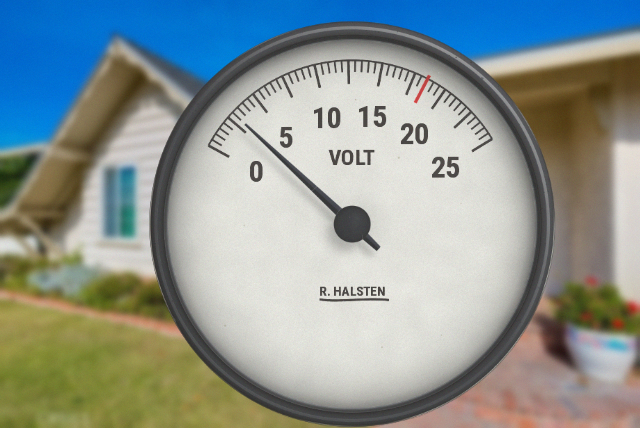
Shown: 3 V
